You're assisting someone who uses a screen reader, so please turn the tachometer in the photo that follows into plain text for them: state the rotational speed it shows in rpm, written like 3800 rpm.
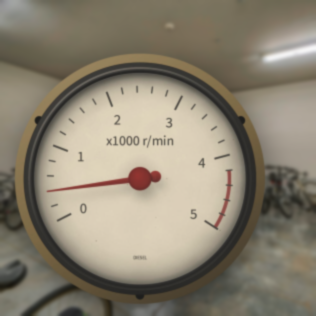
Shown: 400 rpm
